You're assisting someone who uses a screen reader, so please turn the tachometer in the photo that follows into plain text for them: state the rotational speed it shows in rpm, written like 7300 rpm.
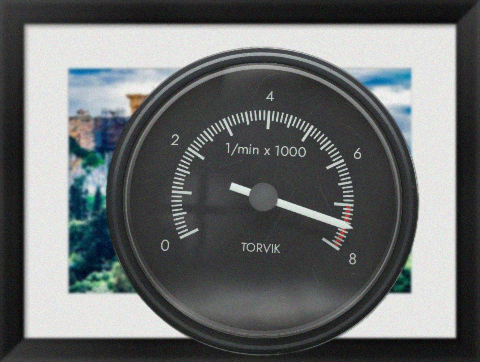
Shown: 7500 rpm
